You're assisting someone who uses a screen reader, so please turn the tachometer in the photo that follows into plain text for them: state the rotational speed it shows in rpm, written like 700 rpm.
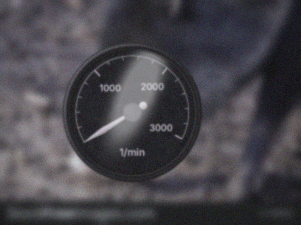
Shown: 0 rpm
